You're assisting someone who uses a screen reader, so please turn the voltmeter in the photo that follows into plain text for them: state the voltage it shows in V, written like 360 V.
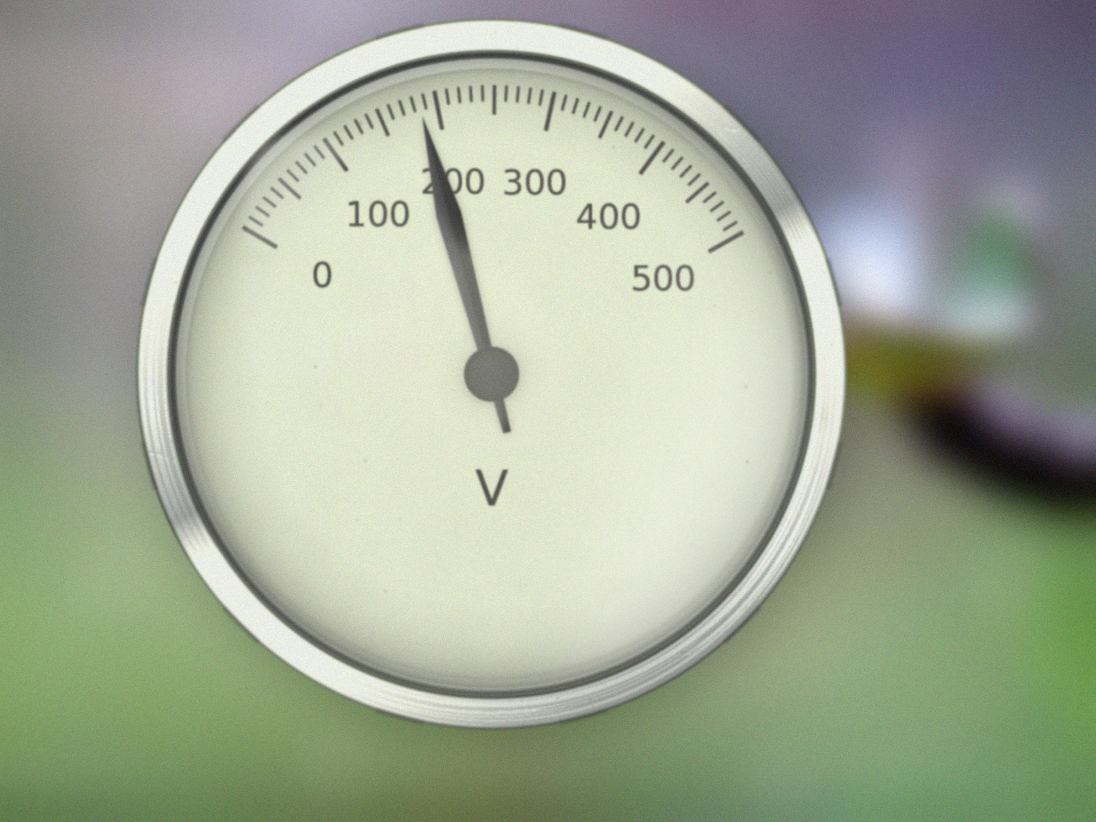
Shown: 185 V
